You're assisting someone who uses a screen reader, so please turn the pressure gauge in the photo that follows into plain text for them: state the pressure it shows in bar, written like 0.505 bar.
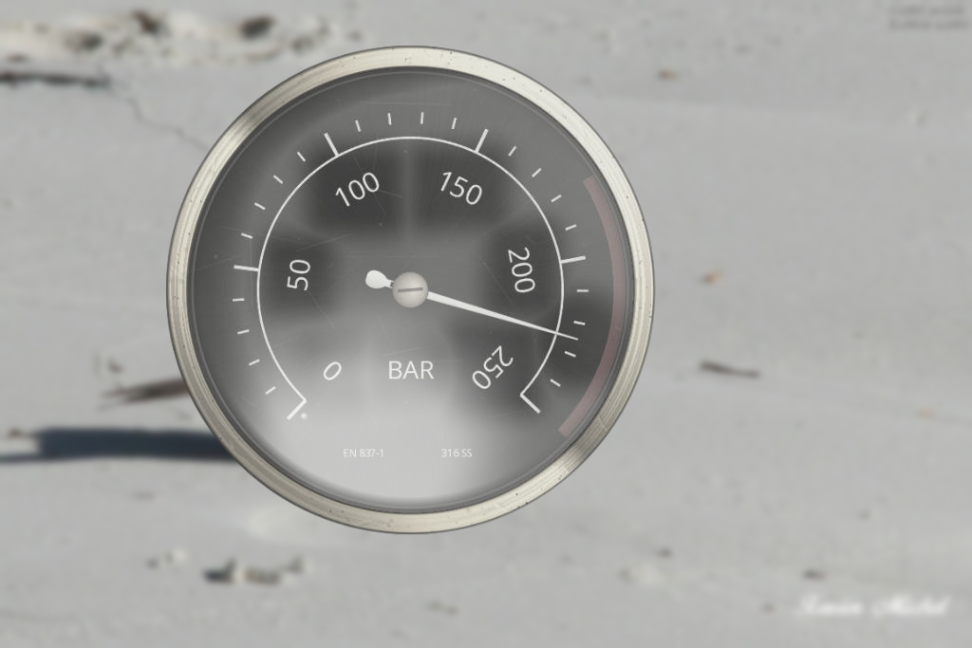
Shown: 225 bar
